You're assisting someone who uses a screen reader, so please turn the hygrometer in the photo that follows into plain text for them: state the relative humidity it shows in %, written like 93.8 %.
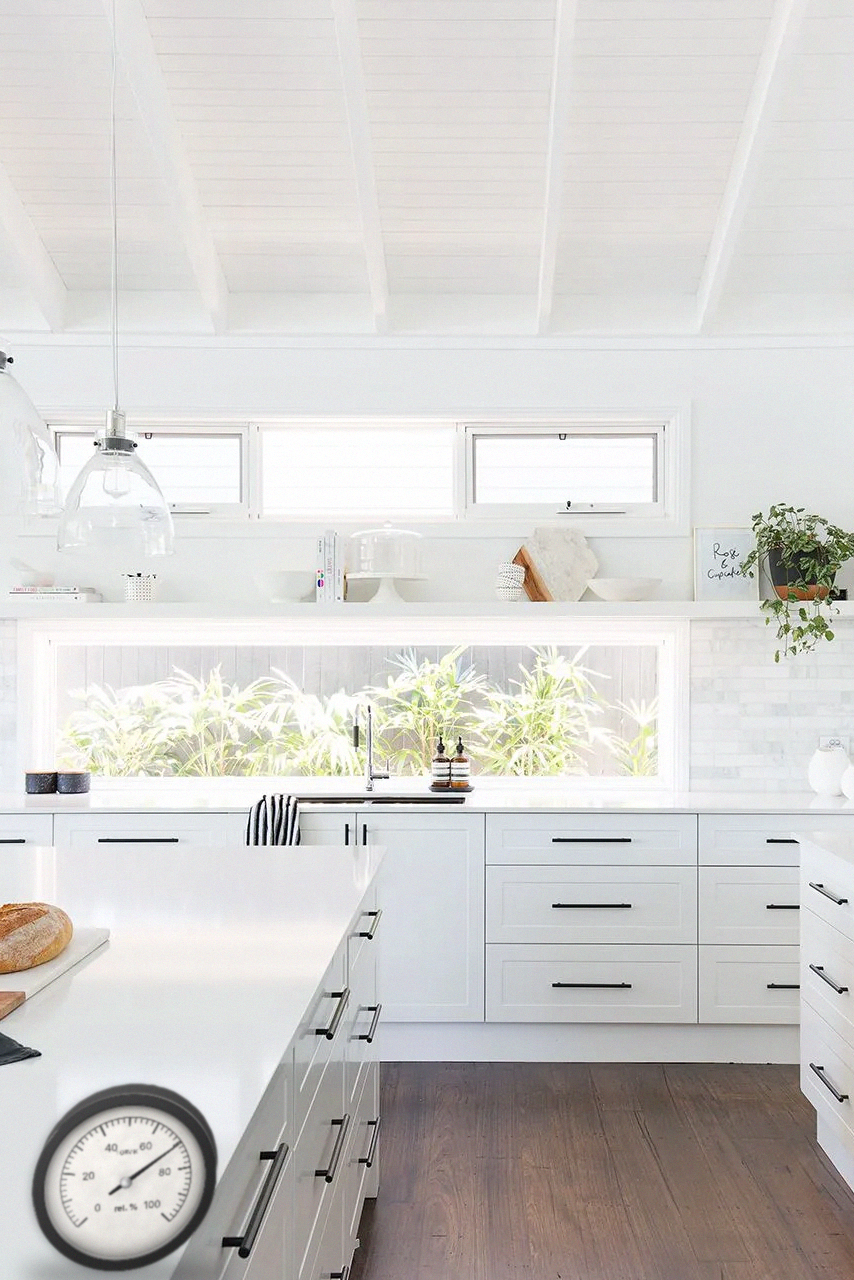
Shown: 70 %
